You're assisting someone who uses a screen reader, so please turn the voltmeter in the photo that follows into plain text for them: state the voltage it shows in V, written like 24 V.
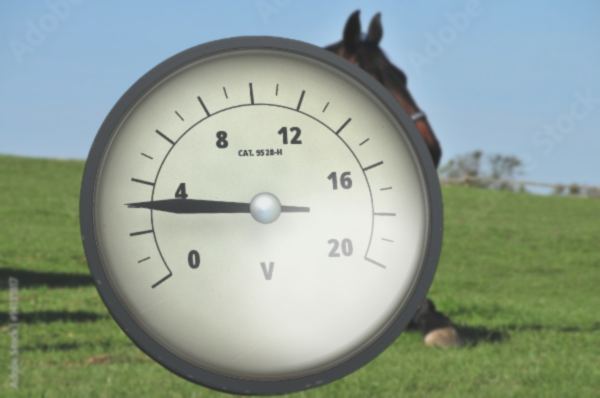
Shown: 3 V
